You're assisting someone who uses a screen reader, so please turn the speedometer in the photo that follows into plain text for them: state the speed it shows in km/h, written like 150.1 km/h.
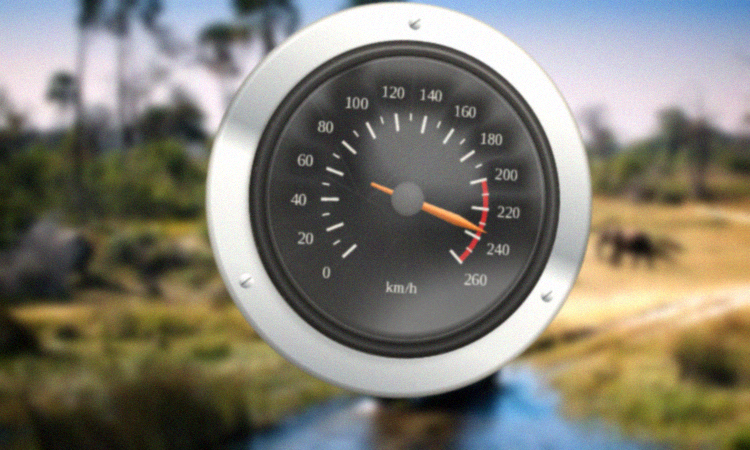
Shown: 235 km/h
